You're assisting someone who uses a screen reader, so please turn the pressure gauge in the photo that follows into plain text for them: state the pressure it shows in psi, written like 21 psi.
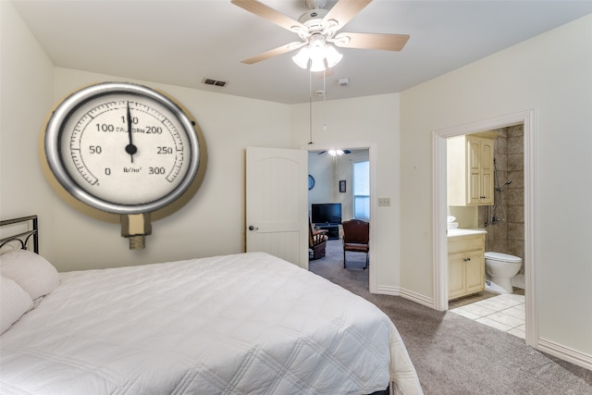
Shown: 150 psi
